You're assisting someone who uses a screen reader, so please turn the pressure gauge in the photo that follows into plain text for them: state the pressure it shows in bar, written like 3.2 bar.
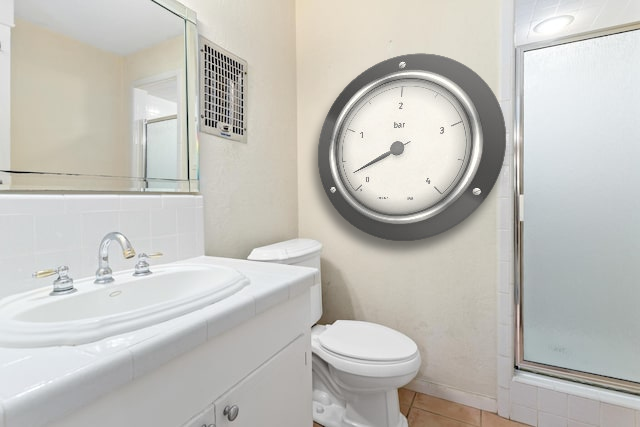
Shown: 0.25 bar
